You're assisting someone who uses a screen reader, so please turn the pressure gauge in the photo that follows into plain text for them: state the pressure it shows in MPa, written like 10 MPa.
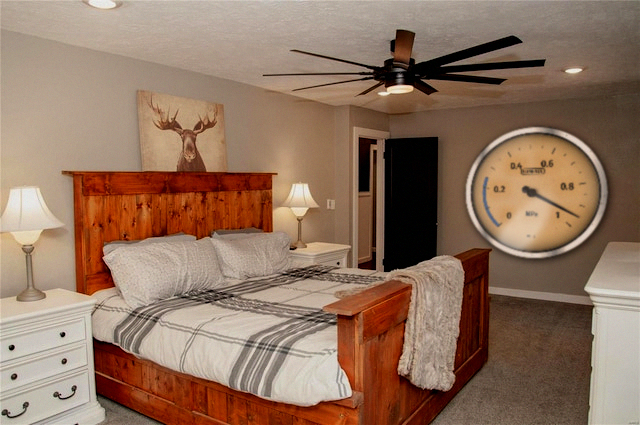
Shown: 0.95 MPa
